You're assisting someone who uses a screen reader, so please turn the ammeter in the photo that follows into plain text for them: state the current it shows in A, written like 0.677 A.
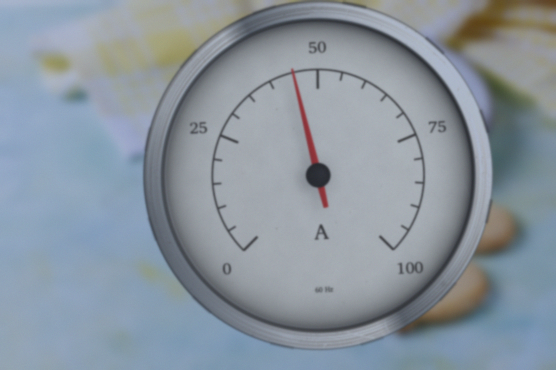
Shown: 45 A
